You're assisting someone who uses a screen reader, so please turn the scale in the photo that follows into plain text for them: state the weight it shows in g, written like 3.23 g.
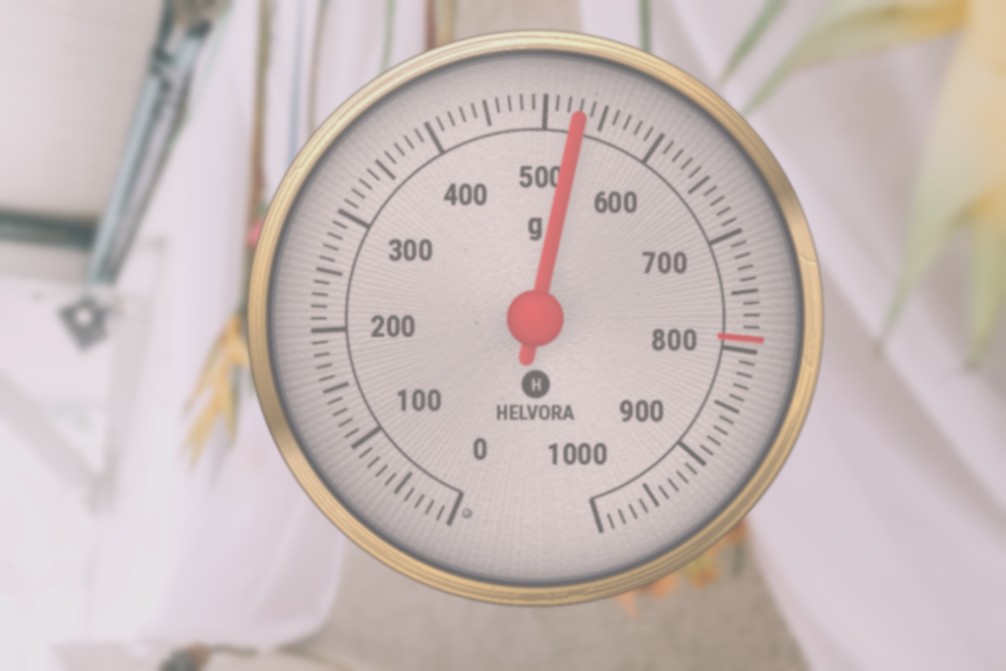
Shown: 530 g
